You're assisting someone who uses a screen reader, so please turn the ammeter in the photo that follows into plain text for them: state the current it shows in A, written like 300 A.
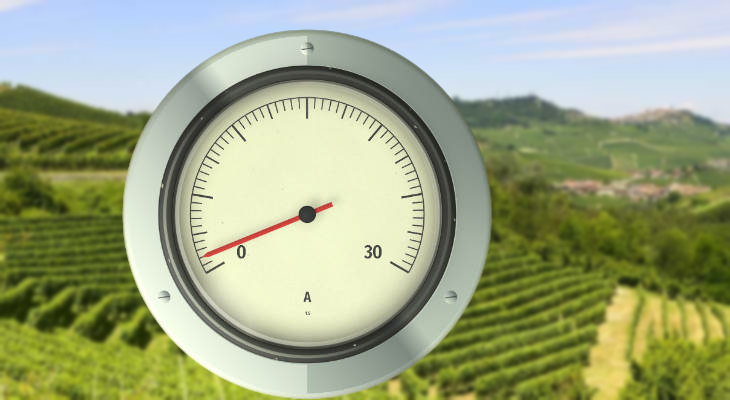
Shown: 1 A
